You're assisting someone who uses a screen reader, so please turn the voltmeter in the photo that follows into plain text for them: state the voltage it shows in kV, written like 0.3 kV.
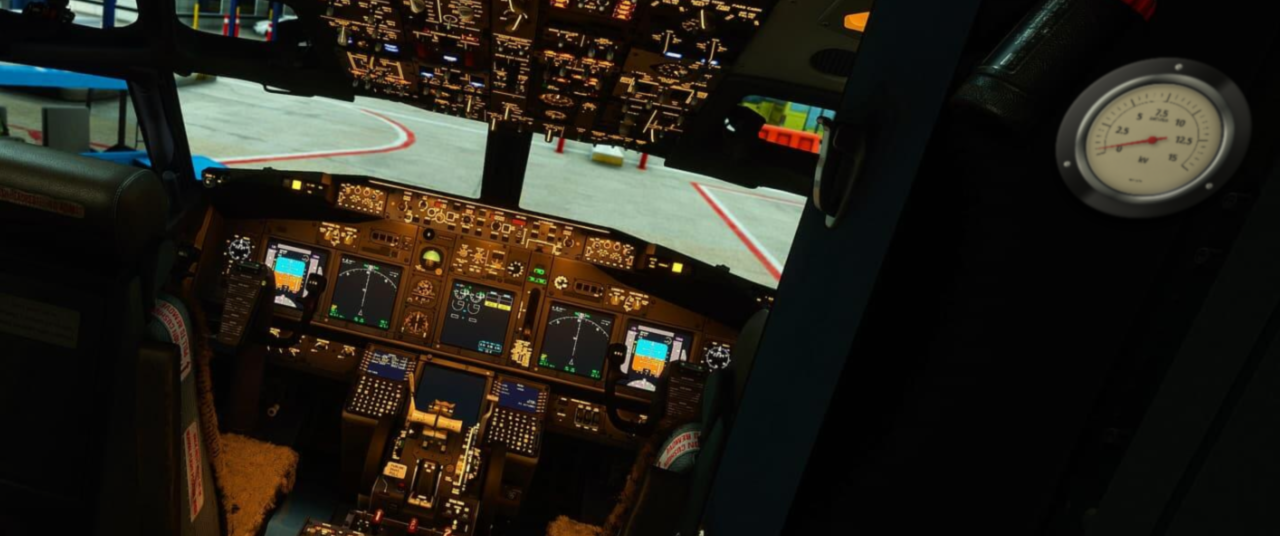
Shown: 0.5 kV
